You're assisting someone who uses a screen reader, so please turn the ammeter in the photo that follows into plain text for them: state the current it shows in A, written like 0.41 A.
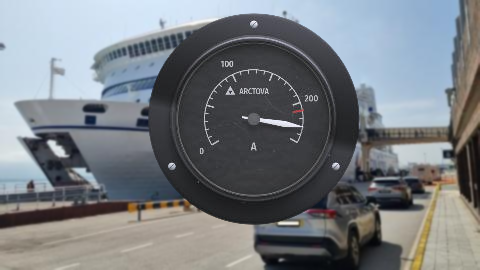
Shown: 230 A
